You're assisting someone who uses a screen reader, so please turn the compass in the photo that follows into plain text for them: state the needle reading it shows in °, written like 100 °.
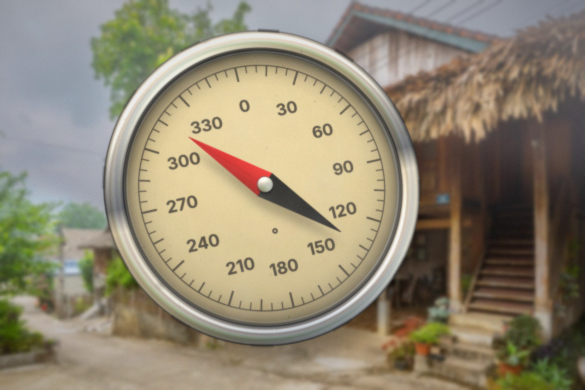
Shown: 315 °
